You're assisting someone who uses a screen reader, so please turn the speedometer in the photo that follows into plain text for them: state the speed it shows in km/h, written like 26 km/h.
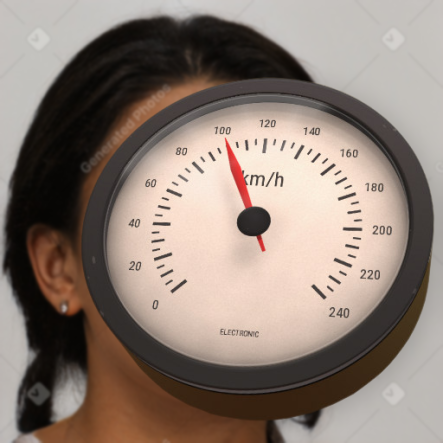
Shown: 100 km/h
